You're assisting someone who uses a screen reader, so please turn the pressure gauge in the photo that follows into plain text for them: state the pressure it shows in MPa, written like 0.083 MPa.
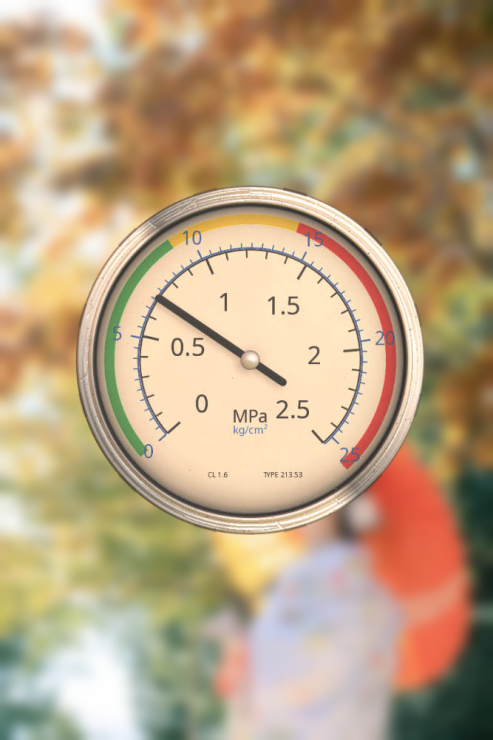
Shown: 0.7 MPa
